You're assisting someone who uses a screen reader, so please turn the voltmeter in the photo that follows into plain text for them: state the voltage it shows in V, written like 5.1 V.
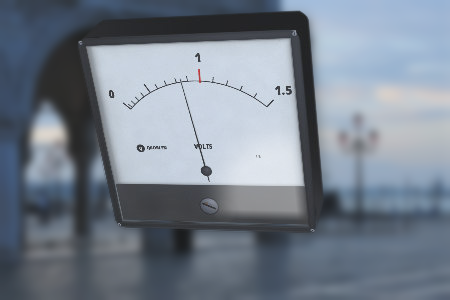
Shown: 0.85 V
